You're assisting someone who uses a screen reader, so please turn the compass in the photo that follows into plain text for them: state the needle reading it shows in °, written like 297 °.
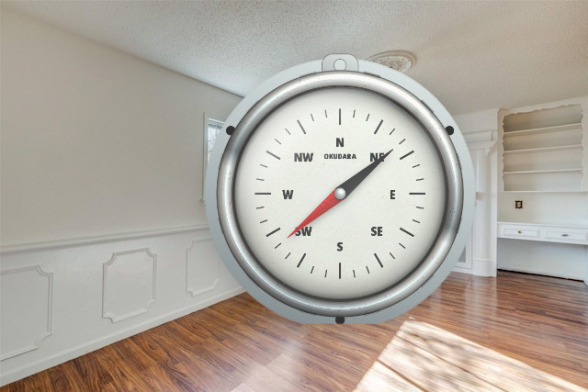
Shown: 230 °
